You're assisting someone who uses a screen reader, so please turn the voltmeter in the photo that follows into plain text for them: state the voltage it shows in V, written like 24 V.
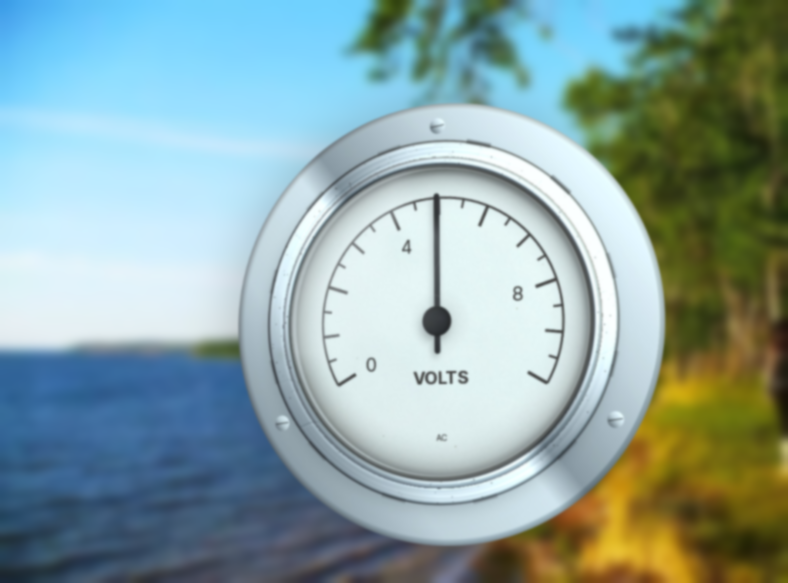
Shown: 5 V
